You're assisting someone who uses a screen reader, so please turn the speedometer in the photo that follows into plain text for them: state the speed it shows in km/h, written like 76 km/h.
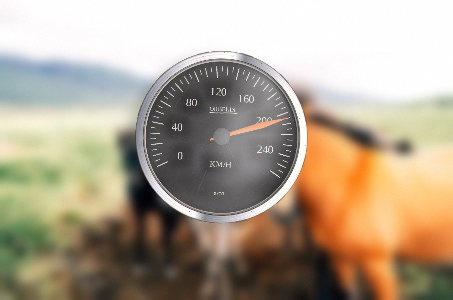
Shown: 205 km/h
